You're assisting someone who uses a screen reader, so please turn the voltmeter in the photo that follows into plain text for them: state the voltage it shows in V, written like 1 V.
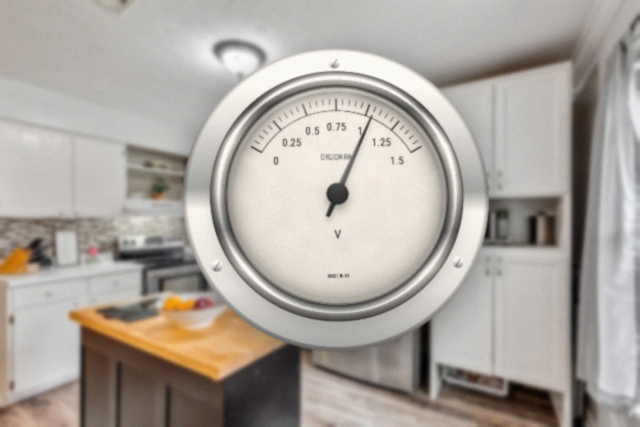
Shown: 1.05 V
